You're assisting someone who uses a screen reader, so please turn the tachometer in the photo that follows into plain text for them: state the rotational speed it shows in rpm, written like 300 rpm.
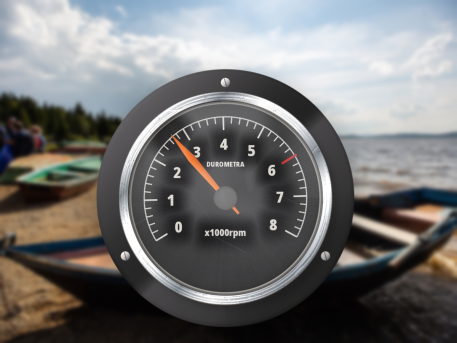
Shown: 2700 rpm
